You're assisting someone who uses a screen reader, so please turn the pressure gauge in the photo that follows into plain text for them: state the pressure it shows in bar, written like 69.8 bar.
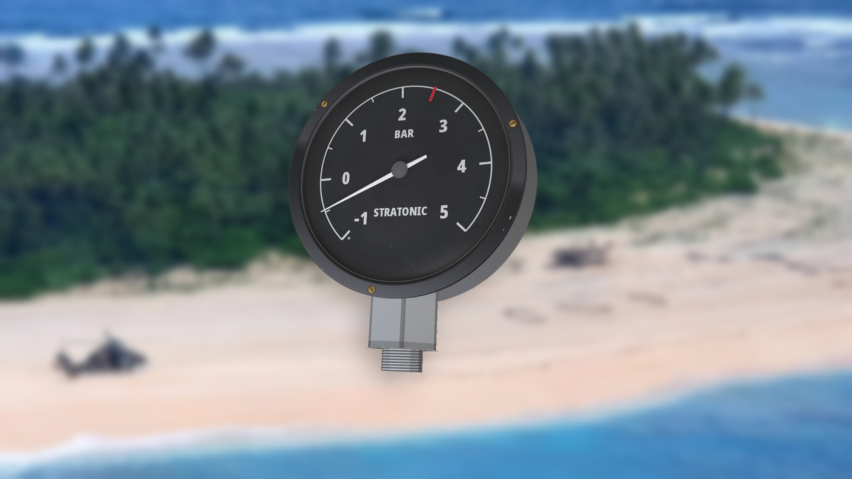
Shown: -0.5 bar
